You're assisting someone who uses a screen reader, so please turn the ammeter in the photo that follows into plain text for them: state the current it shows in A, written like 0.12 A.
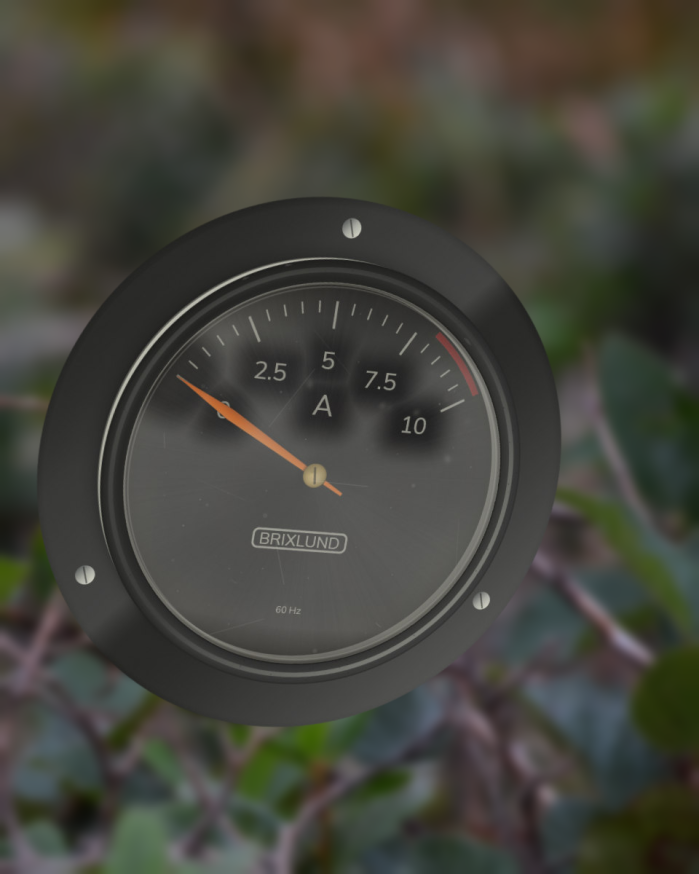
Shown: 0 A
